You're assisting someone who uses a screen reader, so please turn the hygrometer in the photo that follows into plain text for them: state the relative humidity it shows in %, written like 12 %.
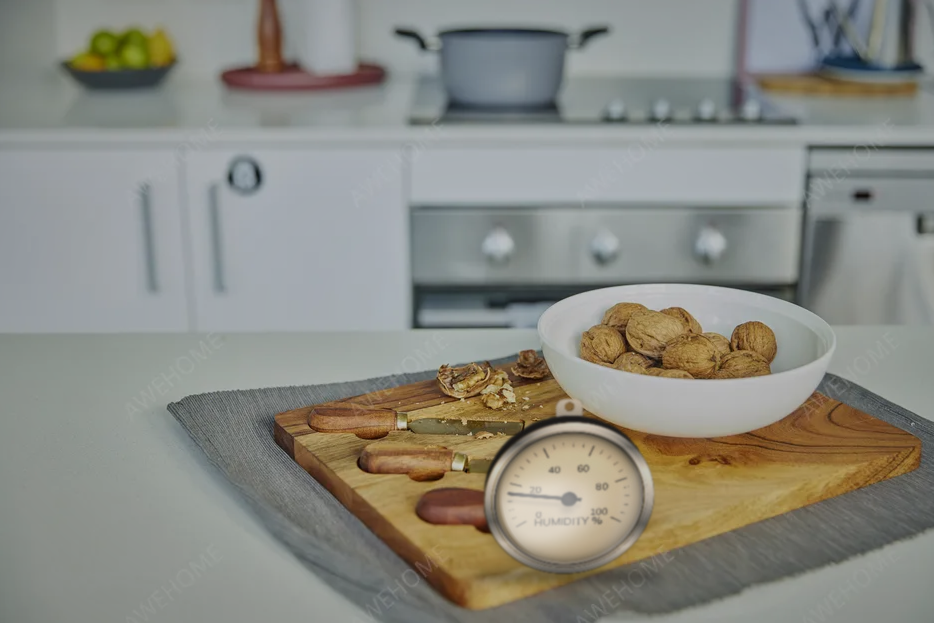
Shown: 16 %
